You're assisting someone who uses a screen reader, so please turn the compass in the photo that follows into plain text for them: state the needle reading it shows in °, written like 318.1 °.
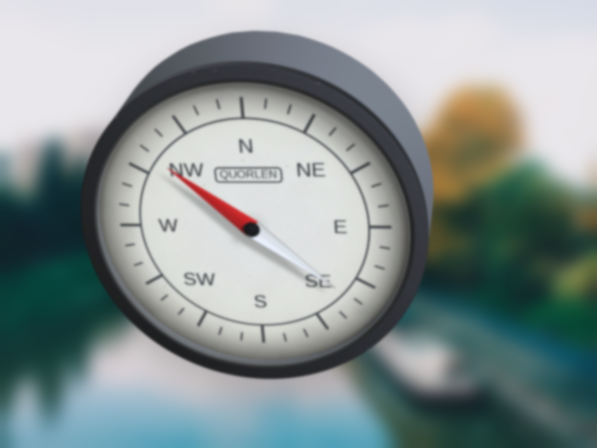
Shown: 310 °
